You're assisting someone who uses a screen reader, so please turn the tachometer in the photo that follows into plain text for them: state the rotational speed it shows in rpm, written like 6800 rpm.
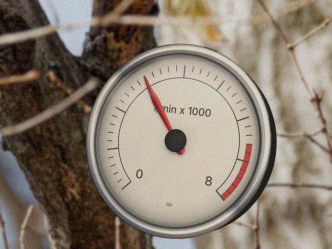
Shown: 3000 rpm
